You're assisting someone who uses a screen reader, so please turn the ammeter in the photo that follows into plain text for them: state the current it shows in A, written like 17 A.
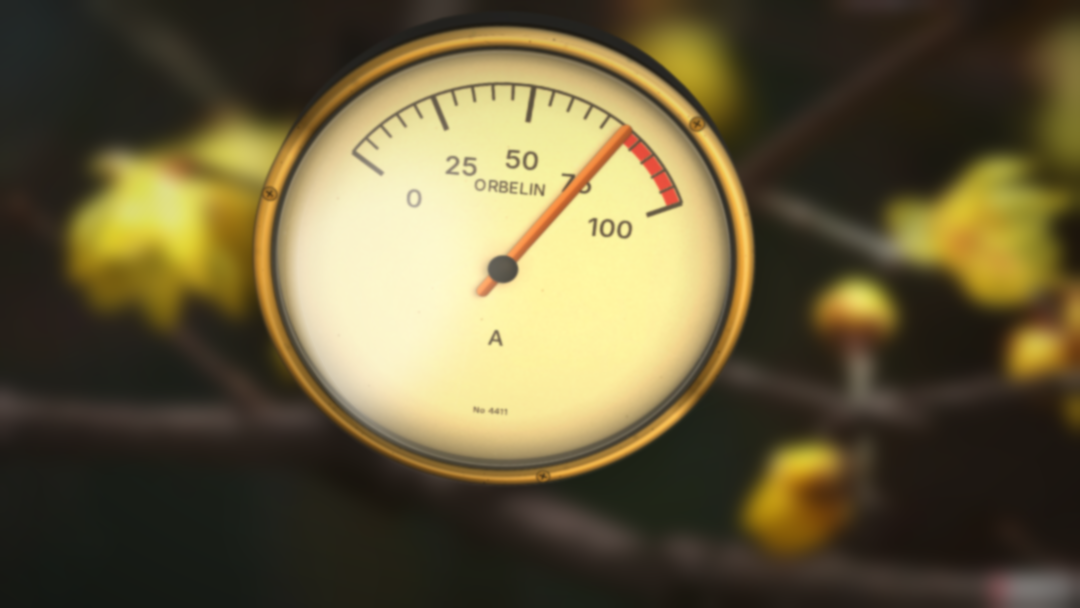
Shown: 75 A
